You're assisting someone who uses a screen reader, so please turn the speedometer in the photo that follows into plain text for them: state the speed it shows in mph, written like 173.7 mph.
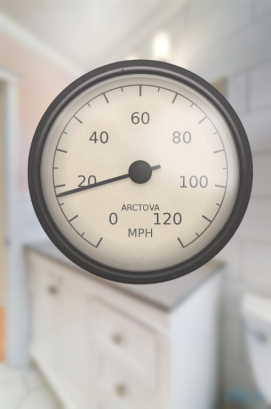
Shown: 17.5 mph
